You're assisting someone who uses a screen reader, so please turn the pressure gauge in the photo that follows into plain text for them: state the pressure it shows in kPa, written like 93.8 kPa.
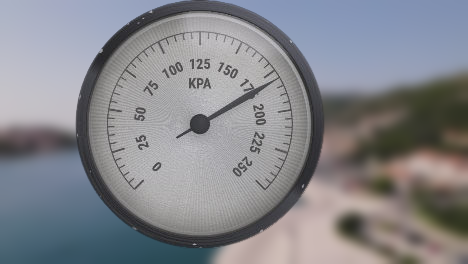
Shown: 180 kPa
